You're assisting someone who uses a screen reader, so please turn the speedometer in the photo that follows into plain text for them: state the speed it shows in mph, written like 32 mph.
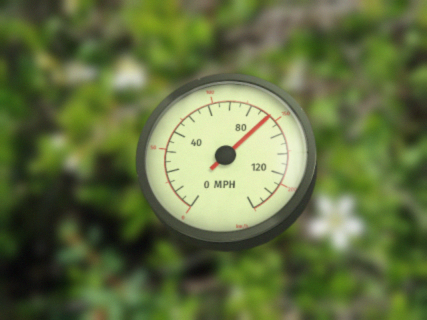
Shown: 90 mph
